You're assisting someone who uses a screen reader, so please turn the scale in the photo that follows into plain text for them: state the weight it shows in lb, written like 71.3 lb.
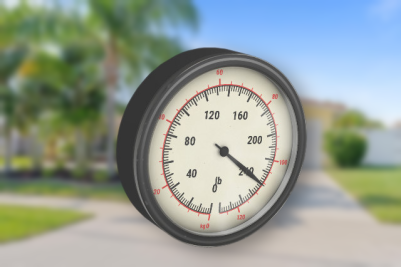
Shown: 240 lb
